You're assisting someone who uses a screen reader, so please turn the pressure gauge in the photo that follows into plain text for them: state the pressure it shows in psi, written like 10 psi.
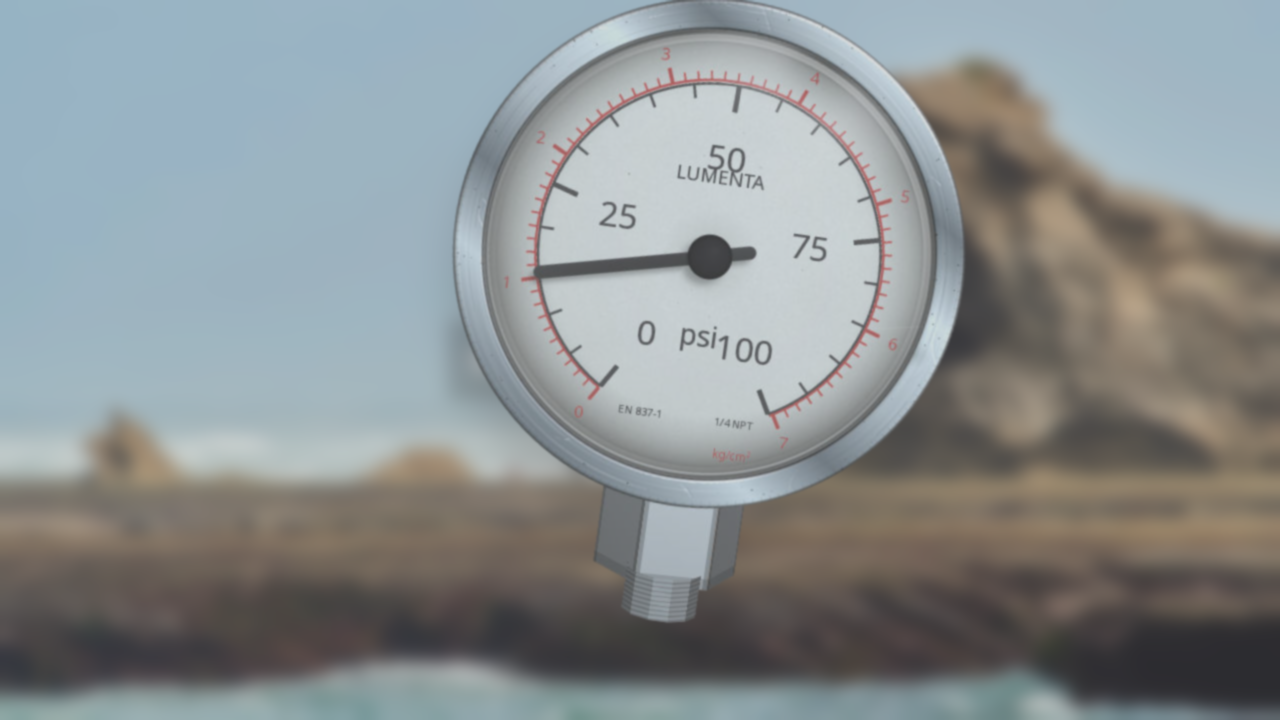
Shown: 15 psi
